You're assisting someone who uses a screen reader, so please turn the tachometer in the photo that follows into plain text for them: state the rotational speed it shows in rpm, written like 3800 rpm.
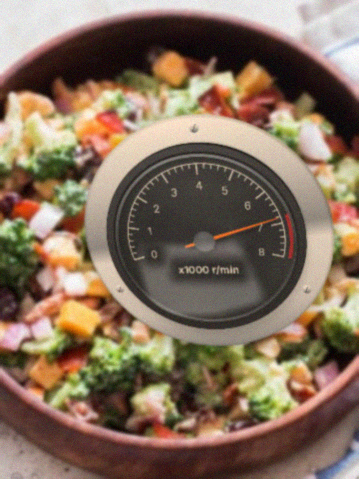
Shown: 6800 rpm
